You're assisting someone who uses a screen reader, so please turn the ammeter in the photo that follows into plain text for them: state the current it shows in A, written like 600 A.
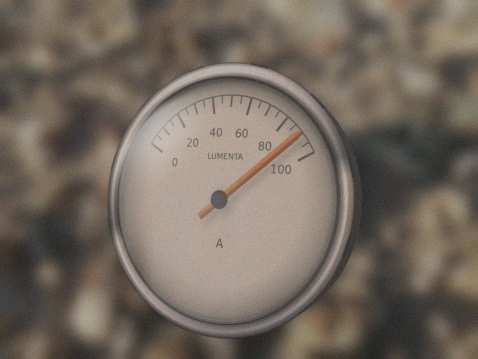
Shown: 90 A
